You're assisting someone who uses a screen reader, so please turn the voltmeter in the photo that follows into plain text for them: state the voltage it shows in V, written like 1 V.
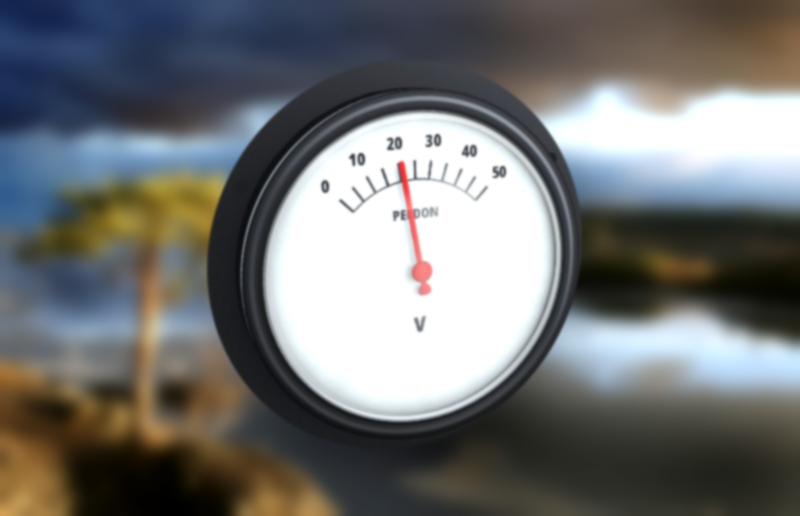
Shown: 20 V
